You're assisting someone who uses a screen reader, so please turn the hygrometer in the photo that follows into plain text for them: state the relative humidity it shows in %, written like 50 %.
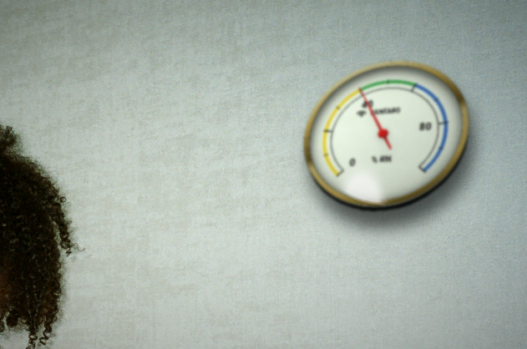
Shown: 40 %
